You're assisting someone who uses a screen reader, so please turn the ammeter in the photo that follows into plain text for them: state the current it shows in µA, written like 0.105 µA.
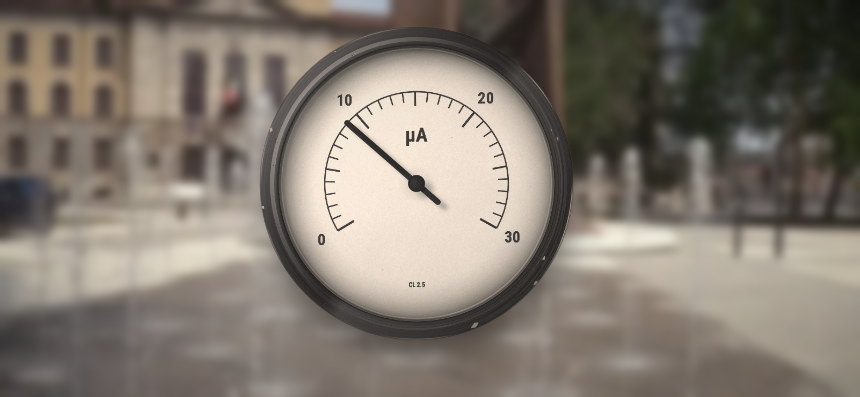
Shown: 9 µA
